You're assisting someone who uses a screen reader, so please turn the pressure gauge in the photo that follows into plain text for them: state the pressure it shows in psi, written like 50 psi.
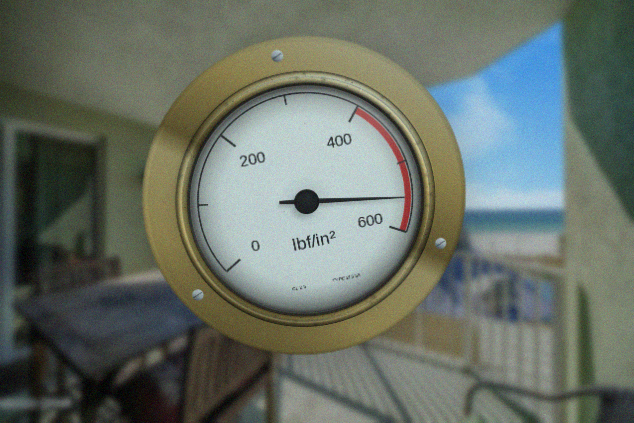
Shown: 550 psi
